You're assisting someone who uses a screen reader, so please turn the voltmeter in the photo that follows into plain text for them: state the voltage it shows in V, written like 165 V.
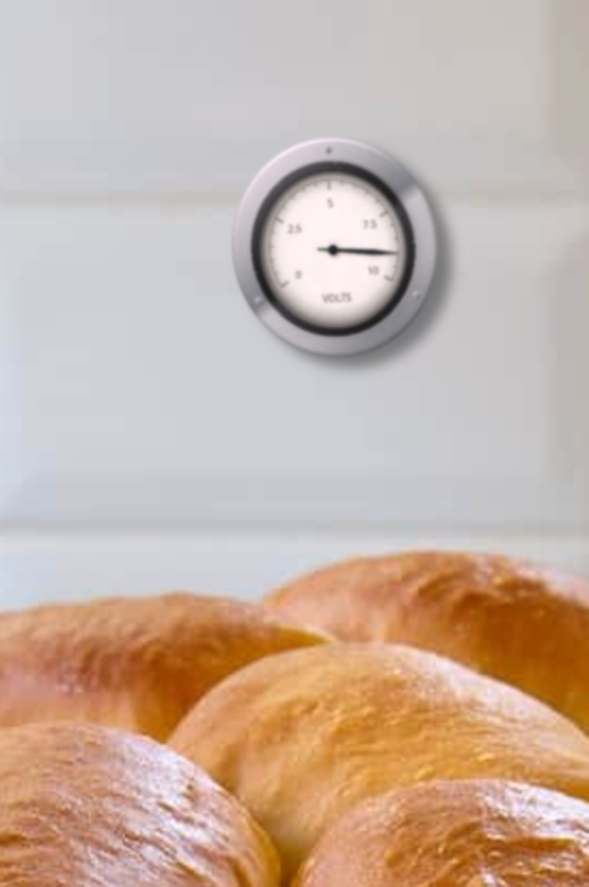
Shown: 9 V
